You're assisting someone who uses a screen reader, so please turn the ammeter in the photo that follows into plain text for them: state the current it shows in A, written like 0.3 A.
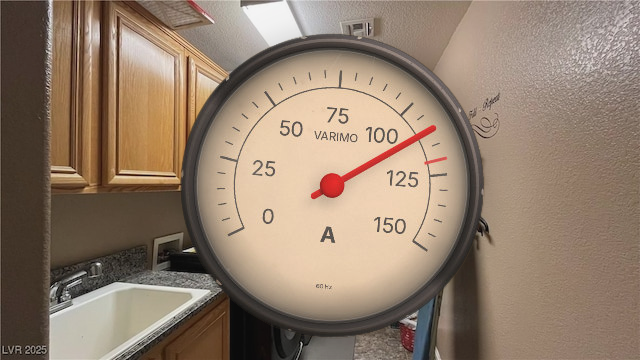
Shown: 110 A
